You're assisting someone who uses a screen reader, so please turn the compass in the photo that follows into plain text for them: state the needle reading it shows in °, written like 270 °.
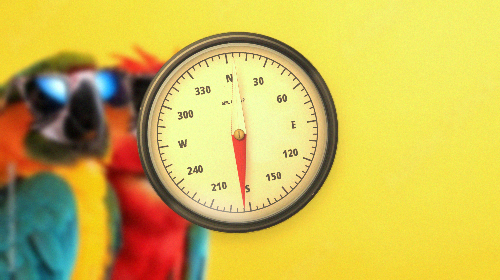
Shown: 185 °
